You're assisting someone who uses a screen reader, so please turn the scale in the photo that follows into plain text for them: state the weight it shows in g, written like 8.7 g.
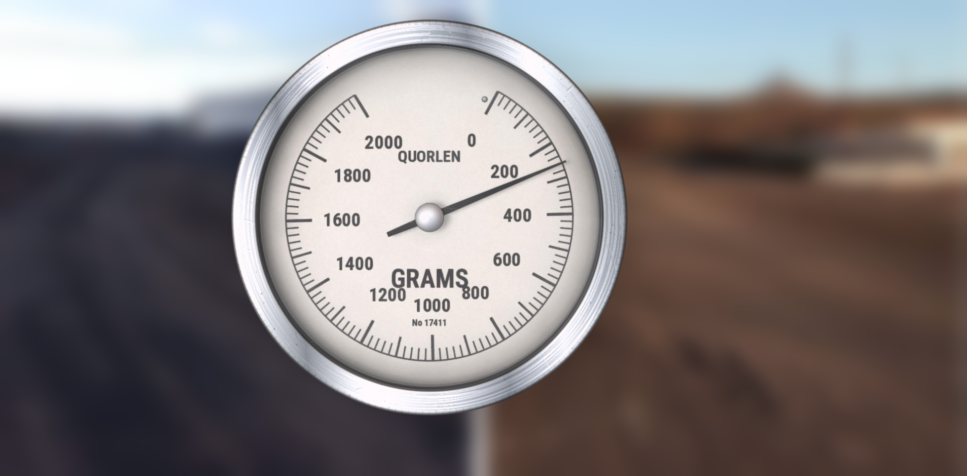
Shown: 260 g
